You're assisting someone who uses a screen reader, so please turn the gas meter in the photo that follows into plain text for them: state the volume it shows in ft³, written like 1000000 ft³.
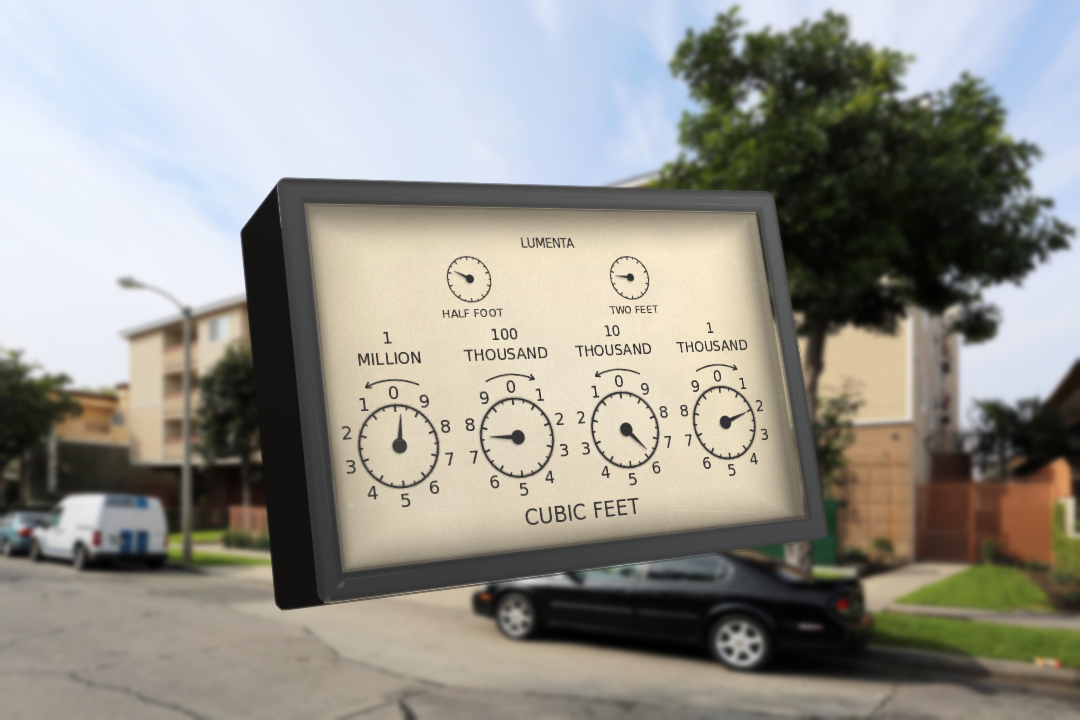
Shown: 976200 ft³
